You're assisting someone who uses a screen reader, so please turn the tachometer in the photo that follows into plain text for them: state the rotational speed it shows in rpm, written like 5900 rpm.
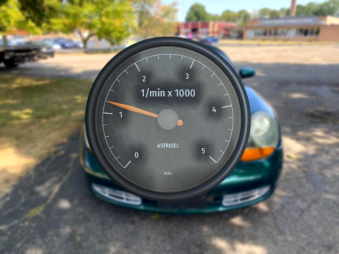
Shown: 1200 rpm
